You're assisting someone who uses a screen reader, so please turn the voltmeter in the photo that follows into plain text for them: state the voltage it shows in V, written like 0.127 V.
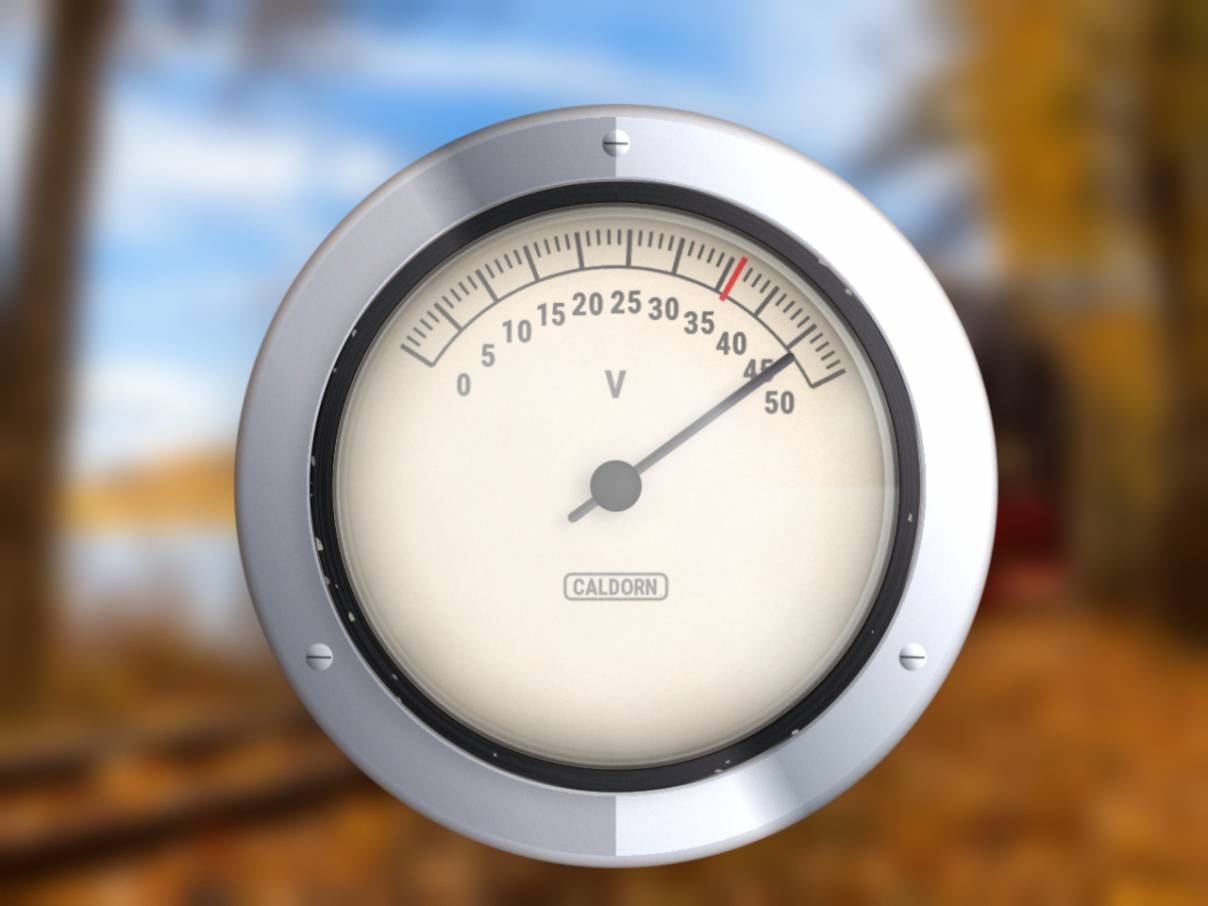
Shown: 46 V
